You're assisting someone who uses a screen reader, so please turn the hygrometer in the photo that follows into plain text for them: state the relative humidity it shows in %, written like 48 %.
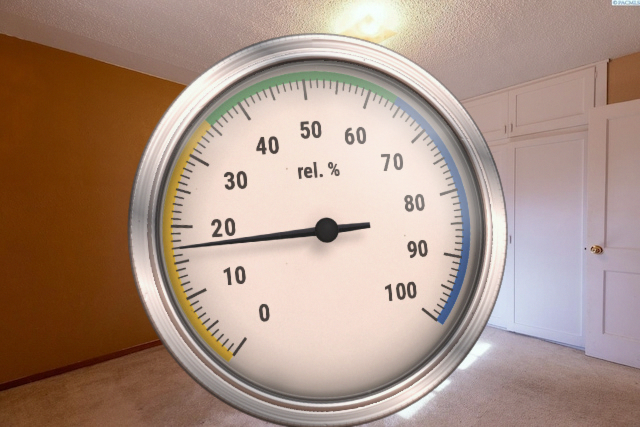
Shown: 17 %
